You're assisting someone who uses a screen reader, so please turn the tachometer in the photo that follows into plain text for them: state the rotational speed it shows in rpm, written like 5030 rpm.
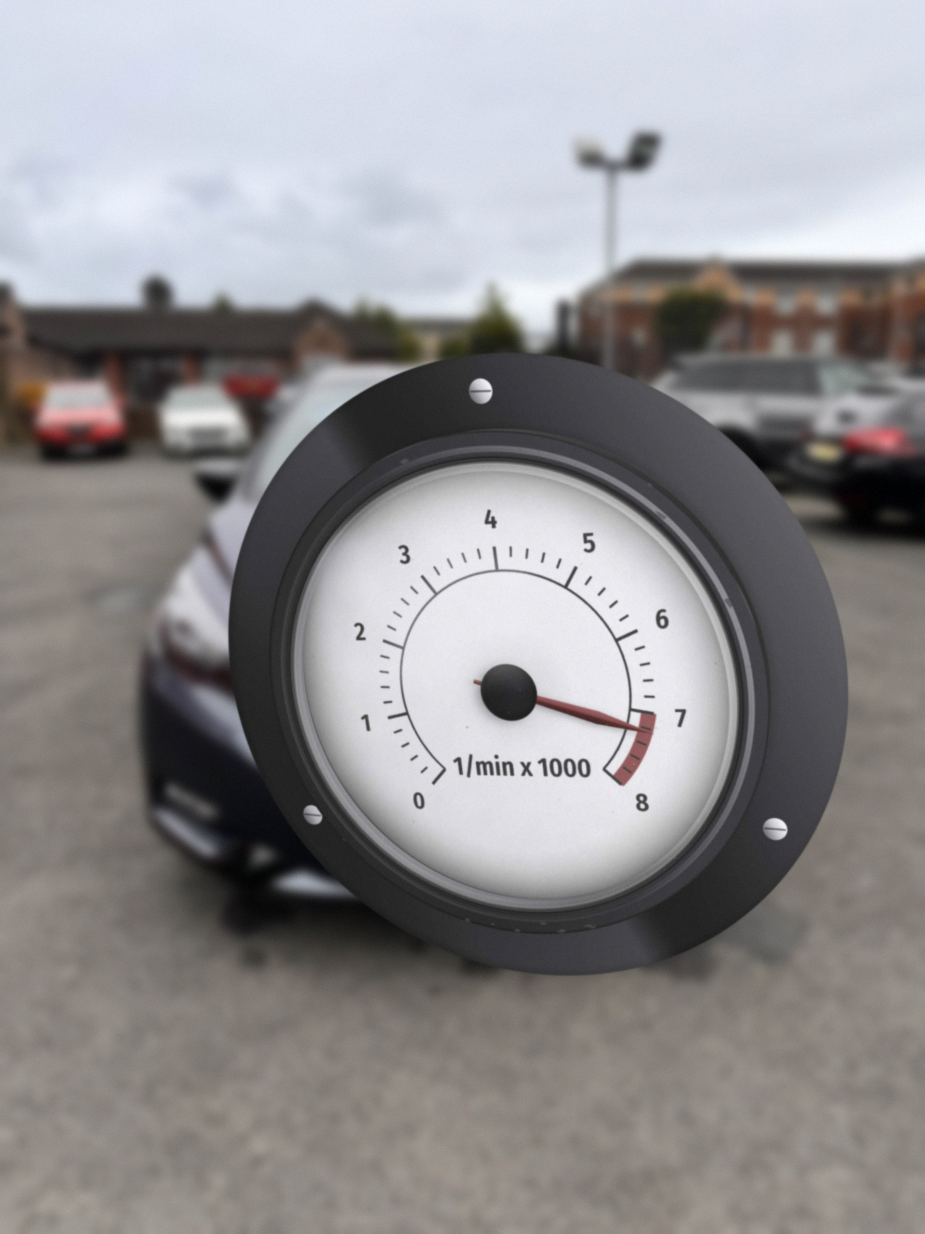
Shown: 7200 rpm
